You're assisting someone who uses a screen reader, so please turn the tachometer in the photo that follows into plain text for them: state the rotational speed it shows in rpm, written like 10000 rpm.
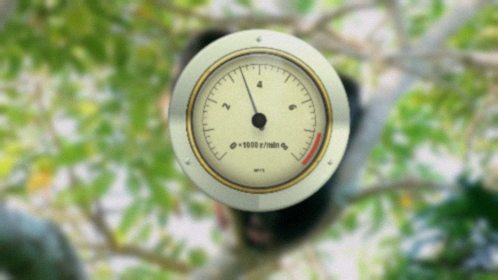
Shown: 3400 rpm
